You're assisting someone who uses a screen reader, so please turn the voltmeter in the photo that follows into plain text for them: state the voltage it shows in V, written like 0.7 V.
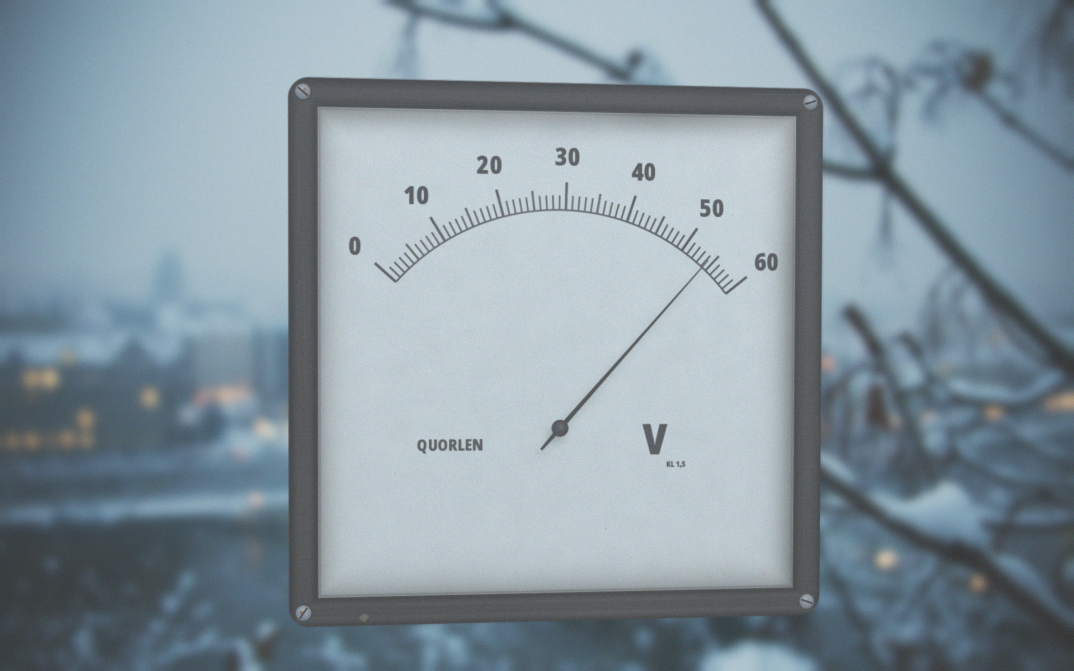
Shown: 54 V
